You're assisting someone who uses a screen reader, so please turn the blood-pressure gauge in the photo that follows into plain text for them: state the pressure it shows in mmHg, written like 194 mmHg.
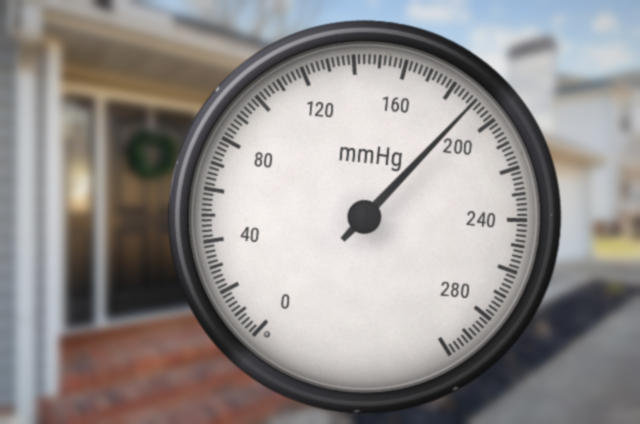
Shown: 190 mmHg
